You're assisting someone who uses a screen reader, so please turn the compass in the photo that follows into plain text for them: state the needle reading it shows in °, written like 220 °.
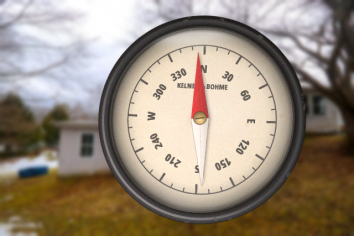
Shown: 355 °
